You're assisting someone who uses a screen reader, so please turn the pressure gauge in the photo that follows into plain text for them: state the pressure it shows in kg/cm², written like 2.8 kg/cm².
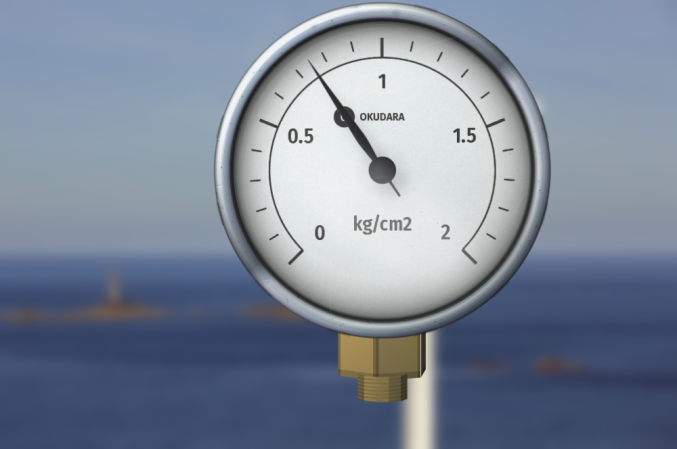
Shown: 0.75 kg/cm²
